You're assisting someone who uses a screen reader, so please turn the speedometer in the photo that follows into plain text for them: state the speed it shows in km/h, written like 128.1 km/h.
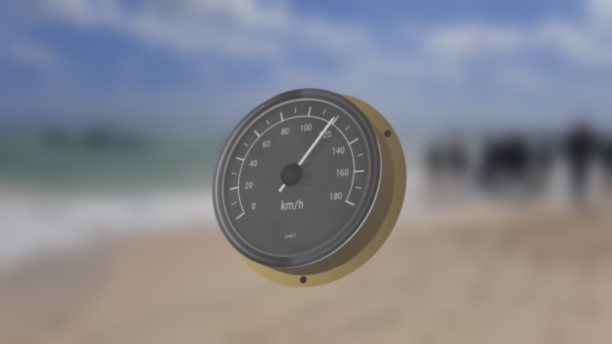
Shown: 120 km/h
